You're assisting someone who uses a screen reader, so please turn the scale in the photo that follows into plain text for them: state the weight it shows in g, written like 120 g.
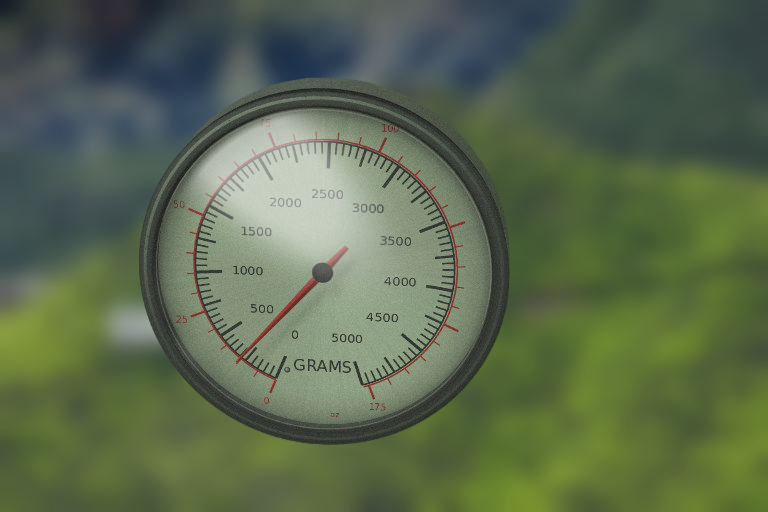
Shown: 300 g
